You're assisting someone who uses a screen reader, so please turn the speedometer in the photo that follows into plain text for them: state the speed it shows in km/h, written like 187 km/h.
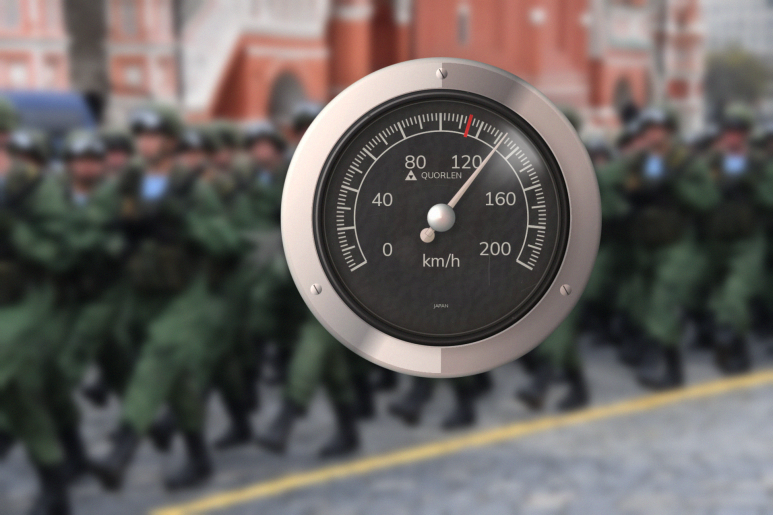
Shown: 132 km/h
